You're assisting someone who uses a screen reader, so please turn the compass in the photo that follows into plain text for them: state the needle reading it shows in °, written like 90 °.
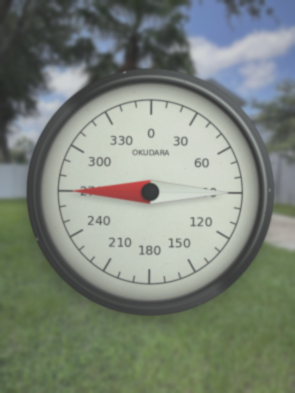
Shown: 270 °
